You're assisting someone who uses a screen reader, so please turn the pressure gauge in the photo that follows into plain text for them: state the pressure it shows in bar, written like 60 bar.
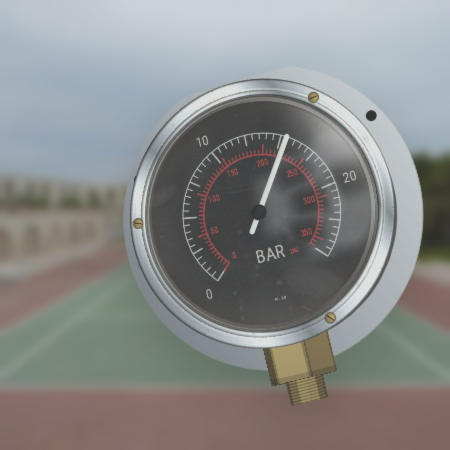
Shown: 15.5 bar
